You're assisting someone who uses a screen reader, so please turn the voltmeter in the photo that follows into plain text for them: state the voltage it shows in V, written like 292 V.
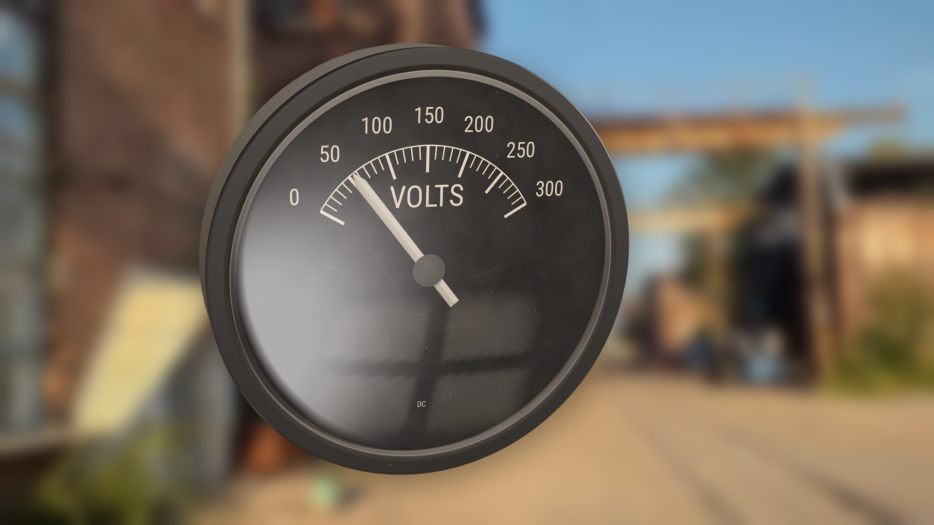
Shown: 55 V
